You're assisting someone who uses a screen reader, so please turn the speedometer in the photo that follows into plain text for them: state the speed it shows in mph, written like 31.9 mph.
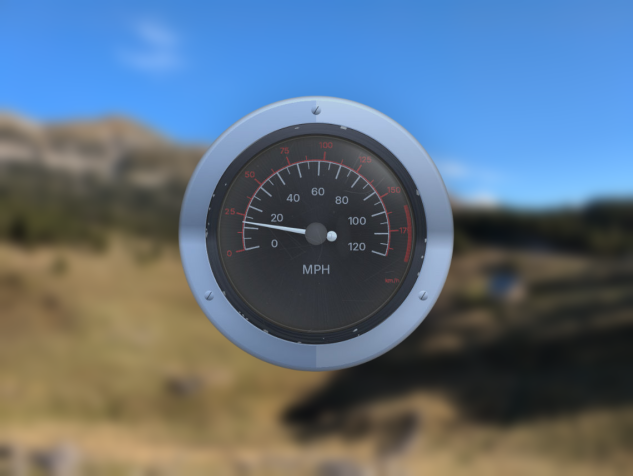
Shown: 12.5 mph
